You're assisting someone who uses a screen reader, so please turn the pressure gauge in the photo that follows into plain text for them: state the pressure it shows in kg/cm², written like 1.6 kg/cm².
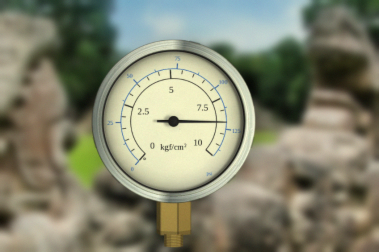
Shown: 8.5 kg/cm²
